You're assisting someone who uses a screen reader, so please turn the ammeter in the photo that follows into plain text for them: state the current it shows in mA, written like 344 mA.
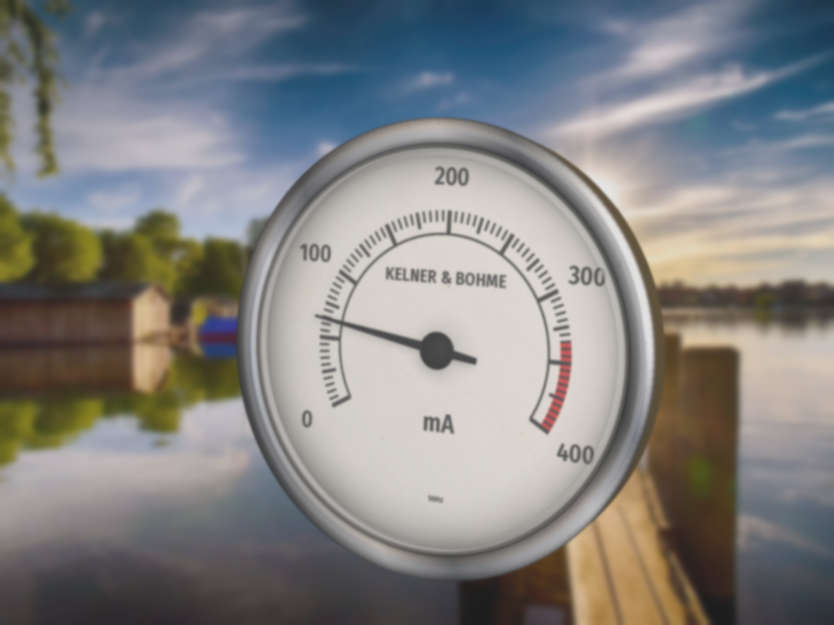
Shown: 65 mA
